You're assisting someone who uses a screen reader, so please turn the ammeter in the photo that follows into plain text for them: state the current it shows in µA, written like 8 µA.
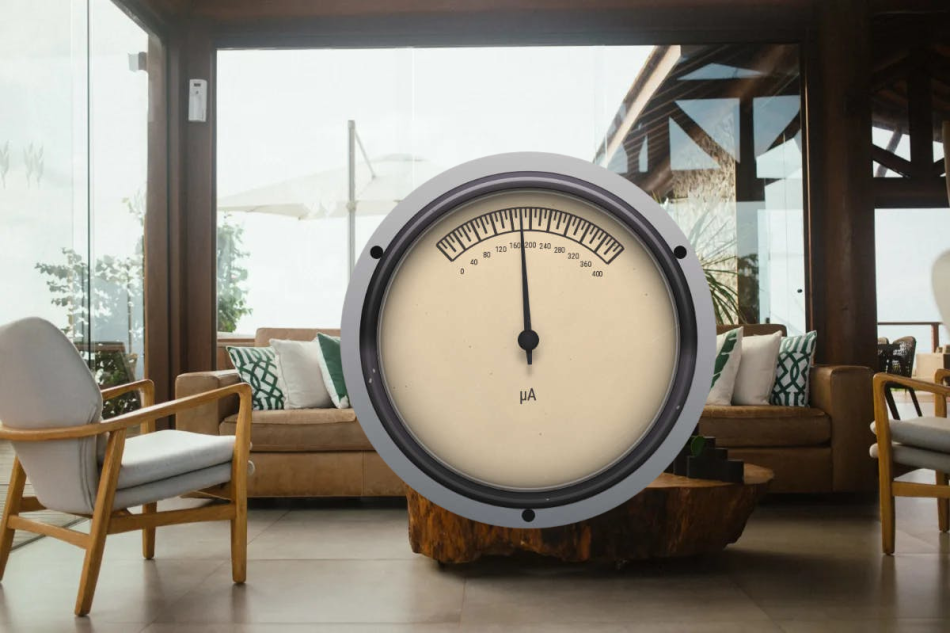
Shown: 180 µA
